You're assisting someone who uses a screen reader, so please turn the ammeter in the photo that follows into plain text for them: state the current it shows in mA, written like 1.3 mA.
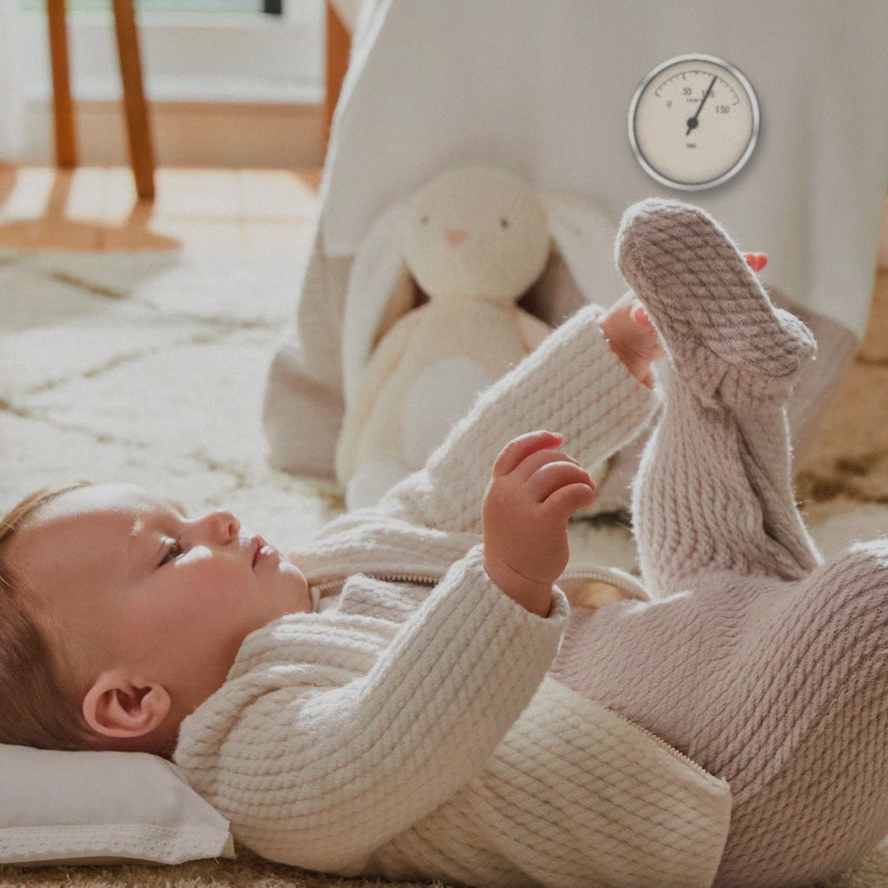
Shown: 100 mA
